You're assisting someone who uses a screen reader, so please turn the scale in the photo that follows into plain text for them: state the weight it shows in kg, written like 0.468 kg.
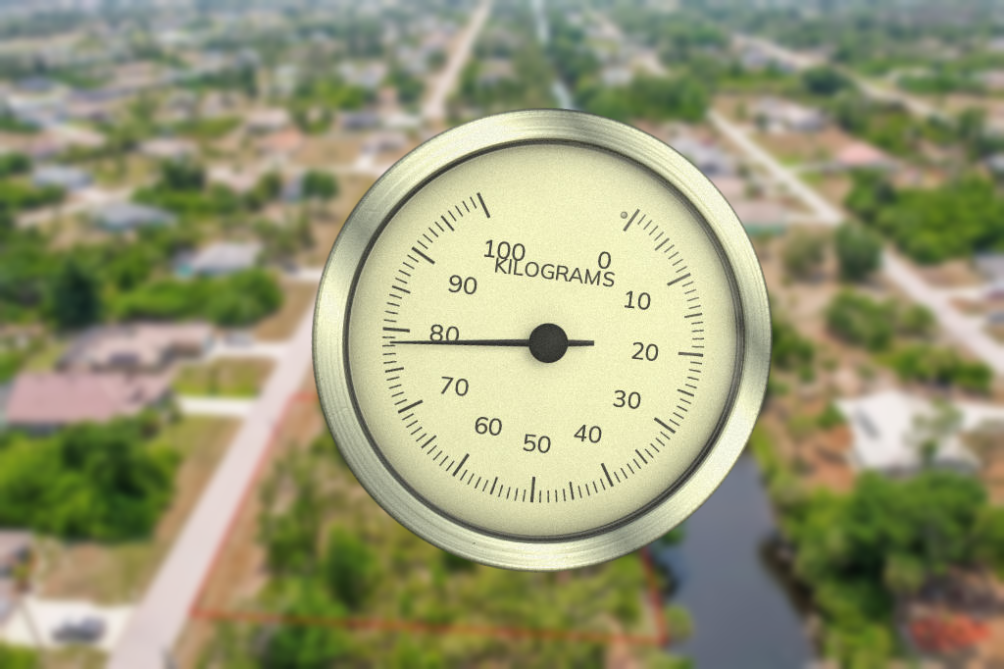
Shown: 78.5 kg
